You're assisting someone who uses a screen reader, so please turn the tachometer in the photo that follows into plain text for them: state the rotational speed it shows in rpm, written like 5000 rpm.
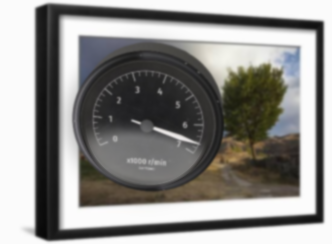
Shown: 6600 rpm
